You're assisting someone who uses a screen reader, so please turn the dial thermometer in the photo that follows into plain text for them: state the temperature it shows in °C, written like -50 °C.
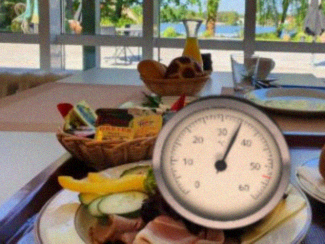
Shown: 35 °C
